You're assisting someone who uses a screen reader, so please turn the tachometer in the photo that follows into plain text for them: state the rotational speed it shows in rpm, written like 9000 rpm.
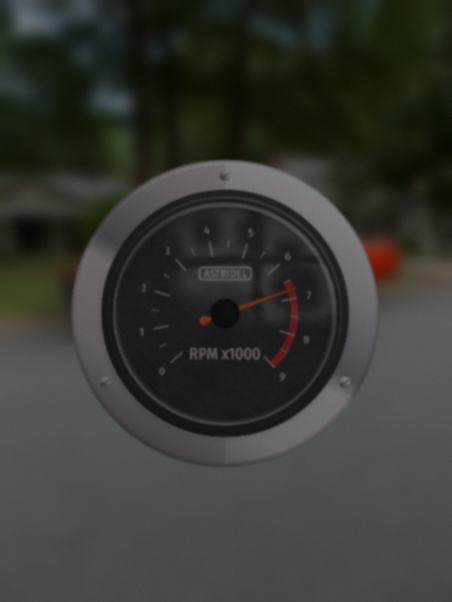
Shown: 6750 rpm
